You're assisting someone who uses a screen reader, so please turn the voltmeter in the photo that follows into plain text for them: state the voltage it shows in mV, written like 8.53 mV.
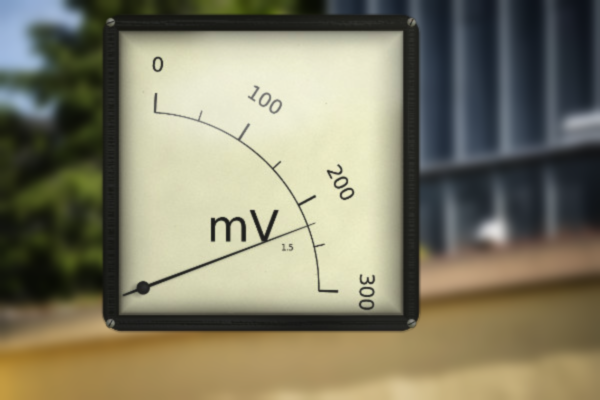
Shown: 225 mV
